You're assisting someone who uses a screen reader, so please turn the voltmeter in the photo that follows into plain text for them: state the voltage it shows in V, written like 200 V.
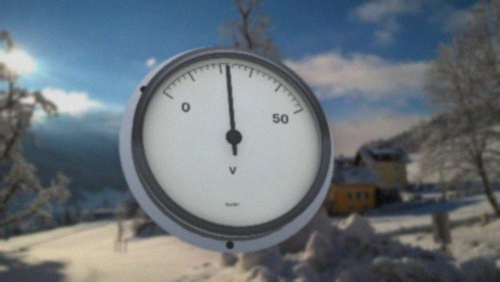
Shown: 22 V
